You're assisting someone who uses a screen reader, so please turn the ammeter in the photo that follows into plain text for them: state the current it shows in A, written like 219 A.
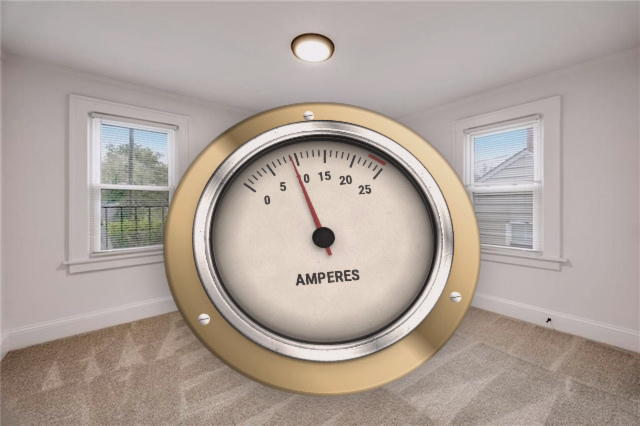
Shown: 9 A
